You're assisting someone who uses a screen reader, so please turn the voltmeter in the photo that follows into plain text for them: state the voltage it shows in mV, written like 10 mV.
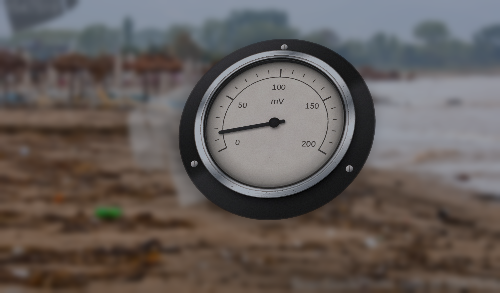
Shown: 15 mV
